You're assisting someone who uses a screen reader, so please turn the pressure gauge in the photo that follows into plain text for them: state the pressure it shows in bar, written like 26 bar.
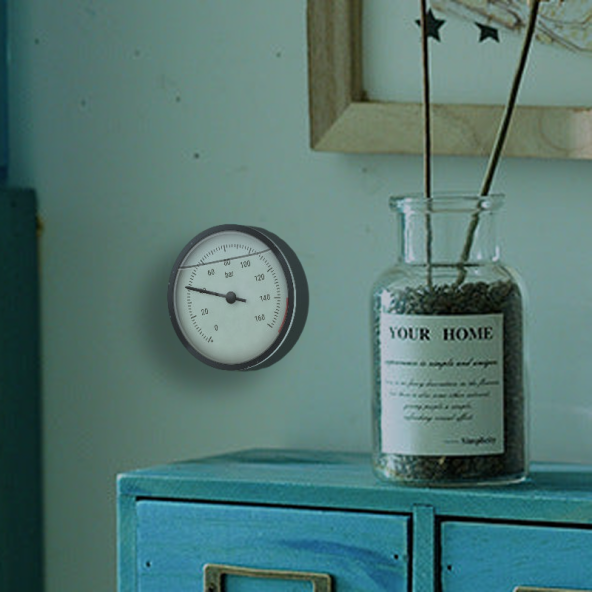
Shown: 40 bar
